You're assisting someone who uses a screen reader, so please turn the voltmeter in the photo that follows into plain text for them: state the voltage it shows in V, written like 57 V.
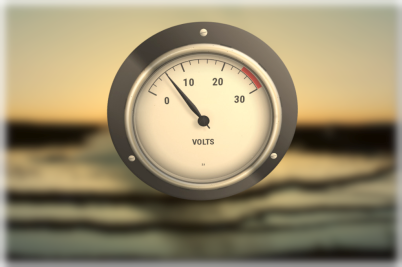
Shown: 6 V
